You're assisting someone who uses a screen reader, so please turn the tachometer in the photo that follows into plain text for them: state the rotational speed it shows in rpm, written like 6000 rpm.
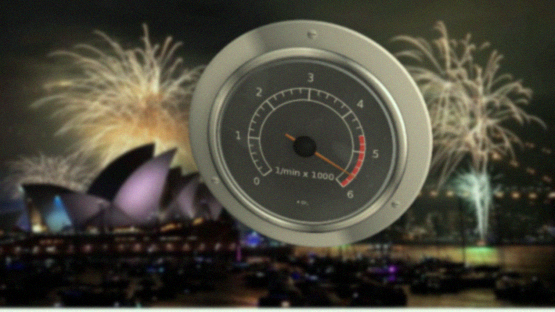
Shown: 5600 rpm
